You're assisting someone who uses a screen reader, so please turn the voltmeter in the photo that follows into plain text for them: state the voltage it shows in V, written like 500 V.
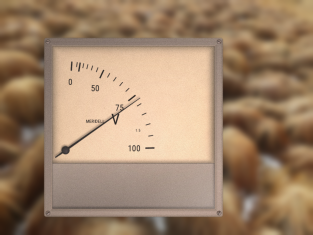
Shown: 77.5 V
